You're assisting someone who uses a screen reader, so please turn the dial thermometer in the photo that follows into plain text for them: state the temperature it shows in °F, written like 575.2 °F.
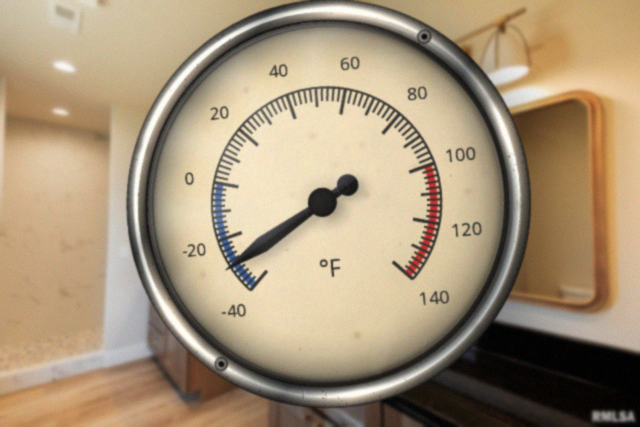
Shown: -30 °F
